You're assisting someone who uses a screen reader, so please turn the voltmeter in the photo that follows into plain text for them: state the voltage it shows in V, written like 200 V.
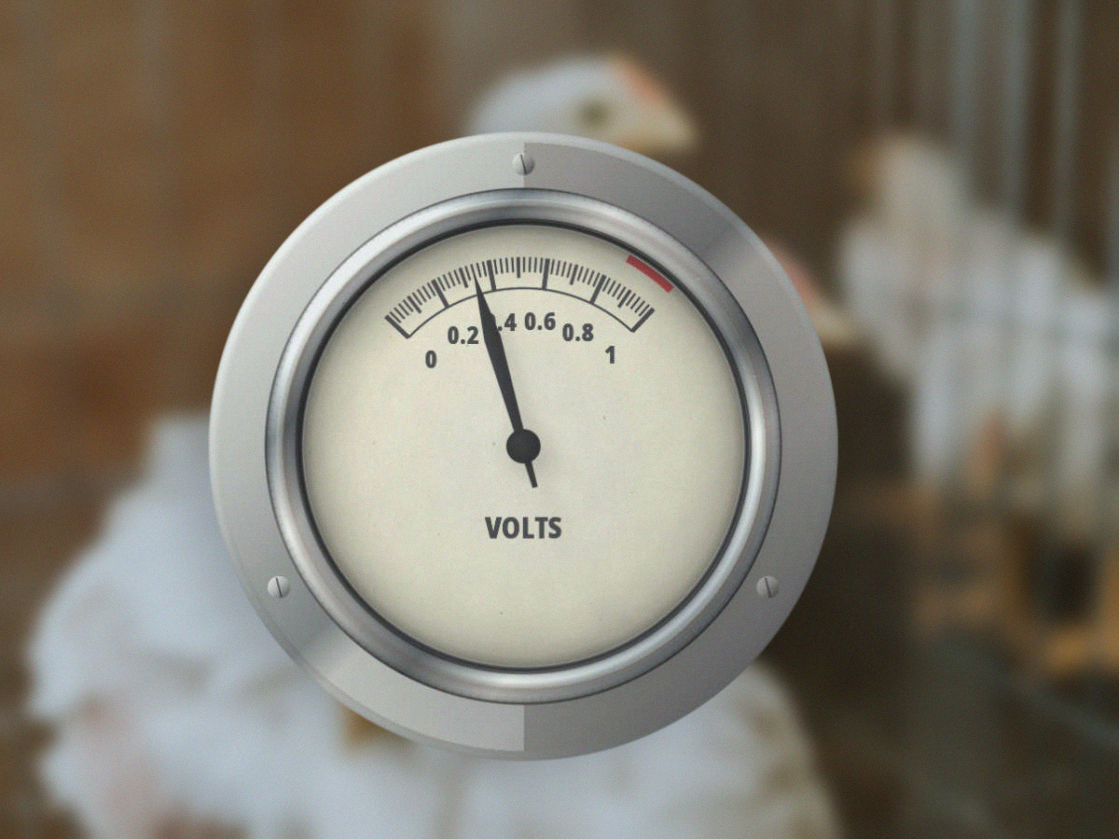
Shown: 0.34 V
